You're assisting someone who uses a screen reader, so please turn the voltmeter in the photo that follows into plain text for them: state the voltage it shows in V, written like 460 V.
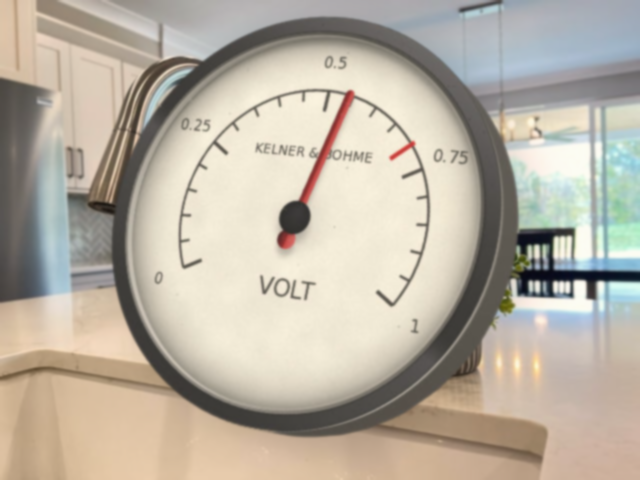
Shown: 0.55 V
